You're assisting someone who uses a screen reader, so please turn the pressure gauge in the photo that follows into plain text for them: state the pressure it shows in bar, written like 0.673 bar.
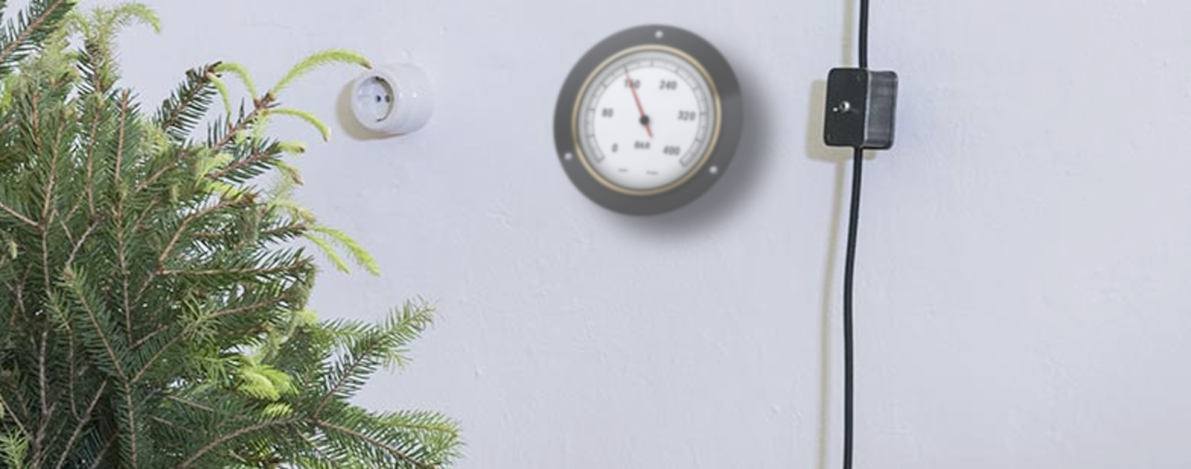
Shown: 160 bar
